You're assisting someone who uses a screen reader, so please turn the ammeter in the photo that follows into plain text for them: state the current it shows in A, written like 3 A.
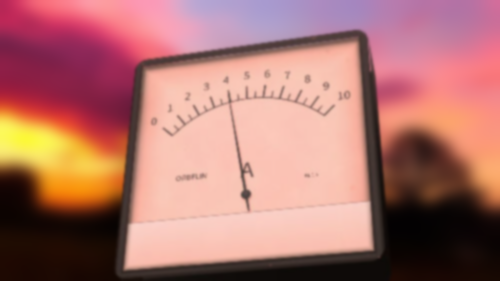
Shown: 4 A
